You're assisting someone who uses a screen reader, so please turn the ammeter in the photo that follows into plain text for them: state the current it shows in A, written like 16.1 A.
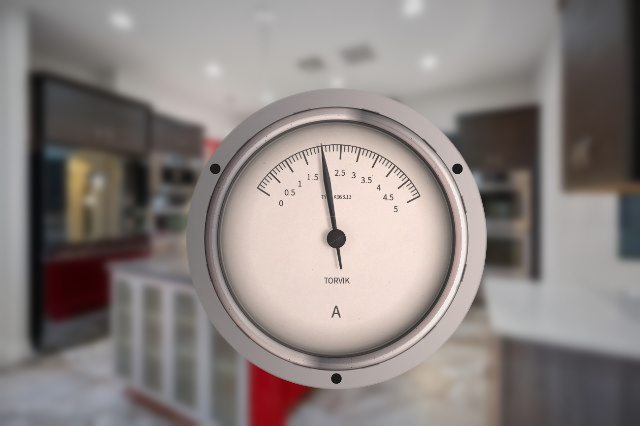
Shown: 2 A
